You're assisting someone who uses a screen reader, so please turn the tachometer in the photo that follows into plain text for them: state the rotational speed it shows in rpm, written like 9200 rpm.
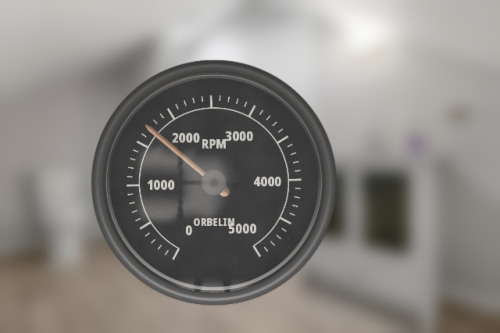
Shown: 1700 rpm
